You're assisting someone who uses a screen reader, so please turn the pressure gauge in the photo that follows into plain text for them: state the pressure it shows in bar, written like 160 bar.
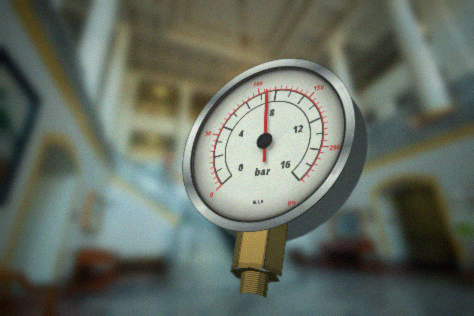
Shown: 7.5 bar
